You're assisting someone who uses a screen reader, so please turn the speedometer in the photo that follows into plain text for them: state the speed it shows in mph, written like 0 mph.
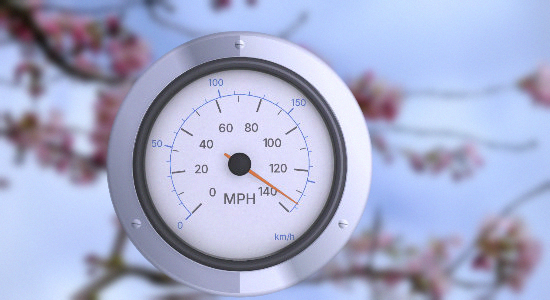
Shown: 135 mph
